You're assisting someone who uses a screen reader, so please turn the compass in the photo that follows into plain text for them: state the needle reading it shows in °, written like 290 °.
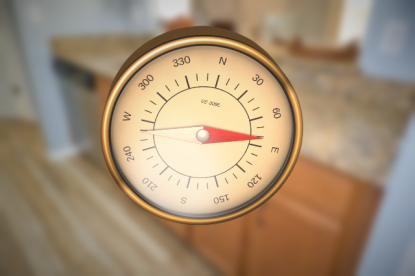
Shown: 80 °
